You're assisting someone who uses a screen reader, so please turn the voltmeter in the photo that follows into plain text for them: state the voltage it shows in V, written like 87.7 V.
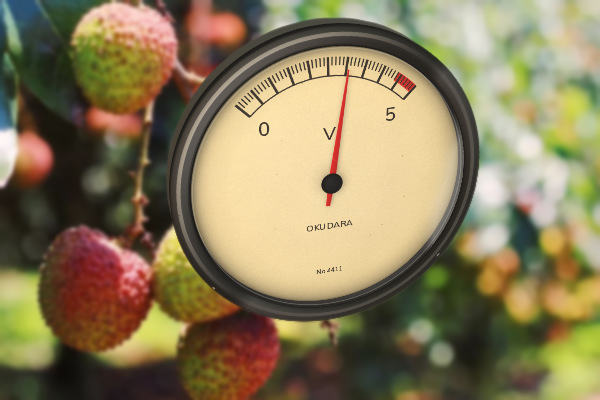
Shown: 3 V
